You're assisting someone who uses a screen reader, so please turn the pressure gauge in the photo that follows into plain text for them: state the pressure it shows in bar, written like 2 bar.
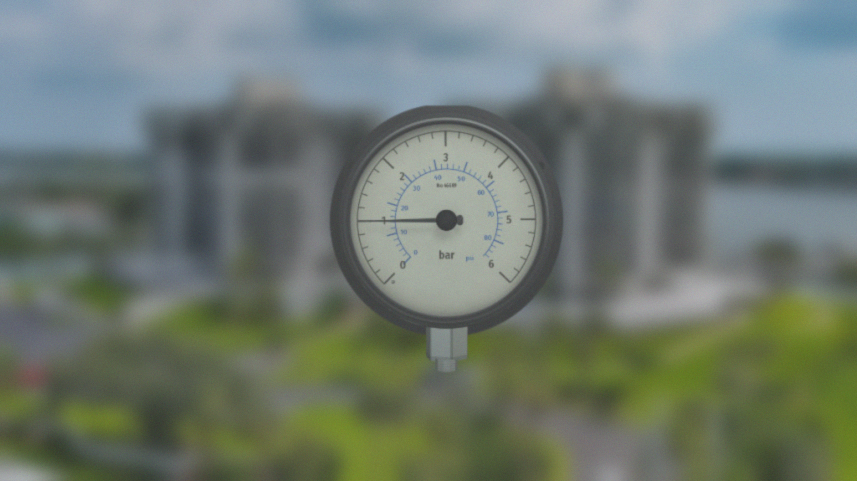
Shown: 1 bar
